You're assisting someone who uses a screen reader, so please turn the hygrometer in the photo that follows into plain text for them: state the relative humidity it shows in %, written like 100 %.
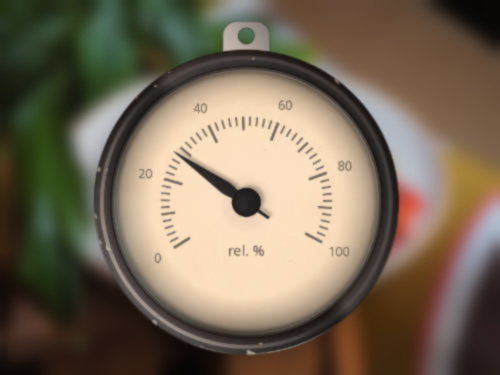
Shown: 28 %
